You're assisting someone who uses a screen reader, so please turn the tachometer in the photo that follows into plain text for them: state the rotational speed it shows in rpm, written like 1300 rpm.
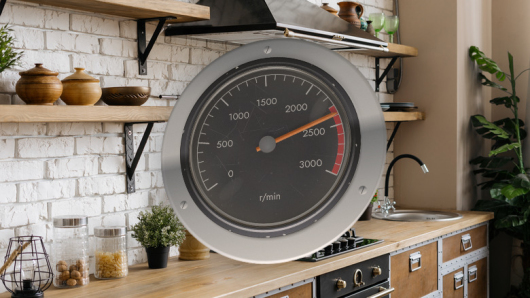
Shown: 2400 rpm
